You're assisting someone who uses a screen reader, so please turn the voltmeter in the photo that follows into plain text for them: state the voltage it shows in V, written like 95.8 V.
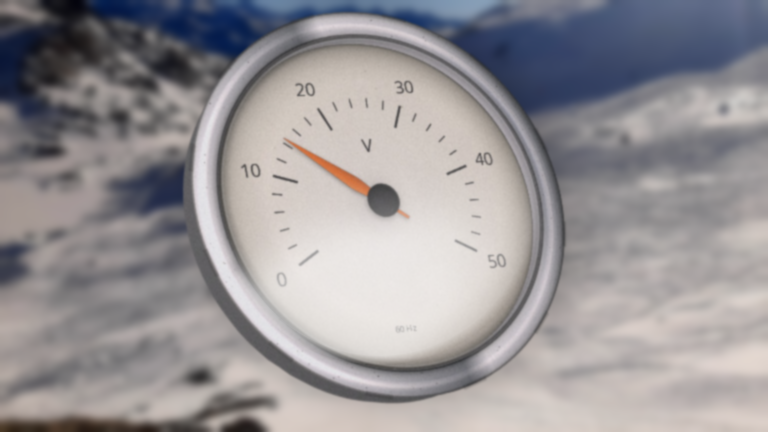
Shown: 14 V
